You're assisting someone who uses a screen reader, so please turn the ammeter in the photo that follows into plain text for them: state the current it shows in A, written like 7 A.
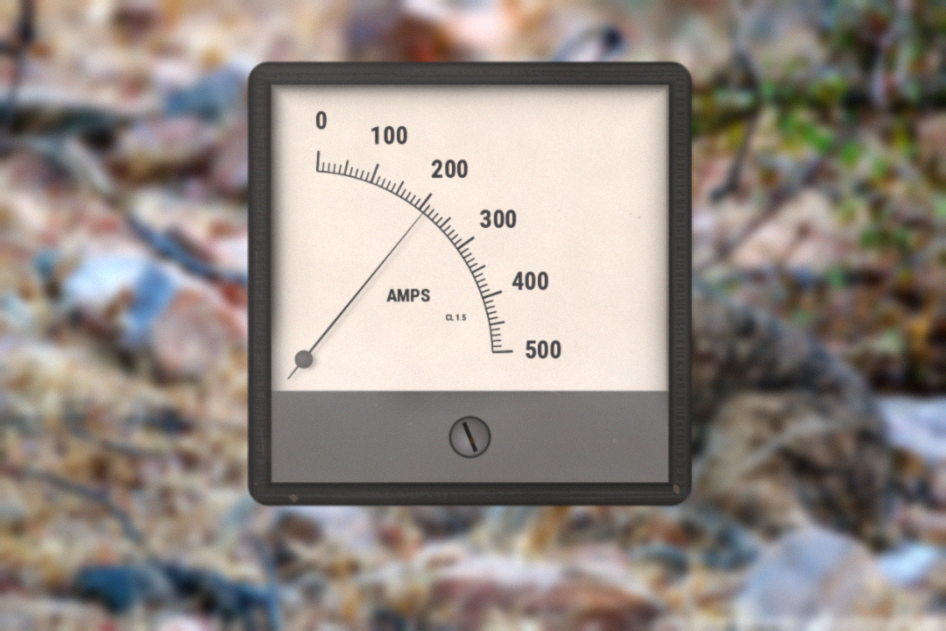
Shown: 210 A
